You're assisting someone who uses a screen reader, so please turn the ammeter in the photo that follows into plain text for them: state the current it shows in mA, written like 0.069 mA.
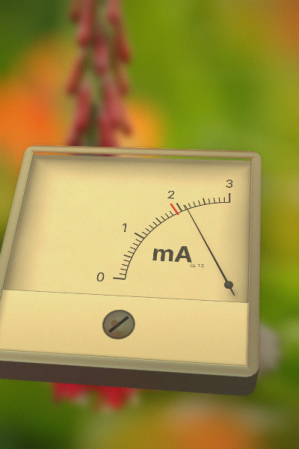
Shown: 2.1 mA
